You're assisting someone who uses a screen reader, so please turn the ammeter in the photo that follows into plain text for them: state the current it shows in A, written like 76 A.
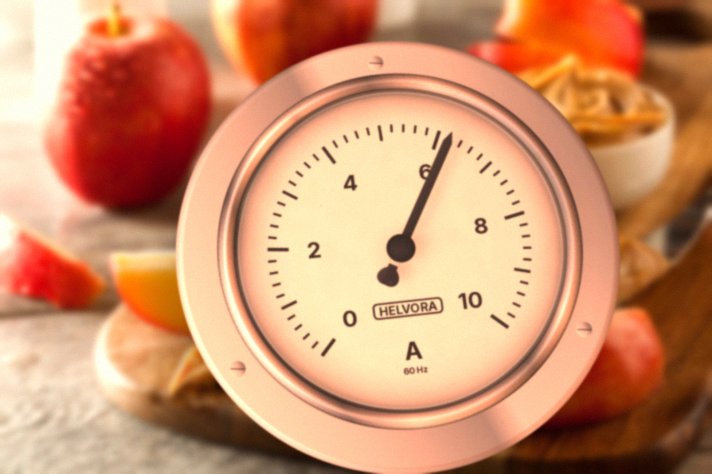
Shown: 6.2 A
